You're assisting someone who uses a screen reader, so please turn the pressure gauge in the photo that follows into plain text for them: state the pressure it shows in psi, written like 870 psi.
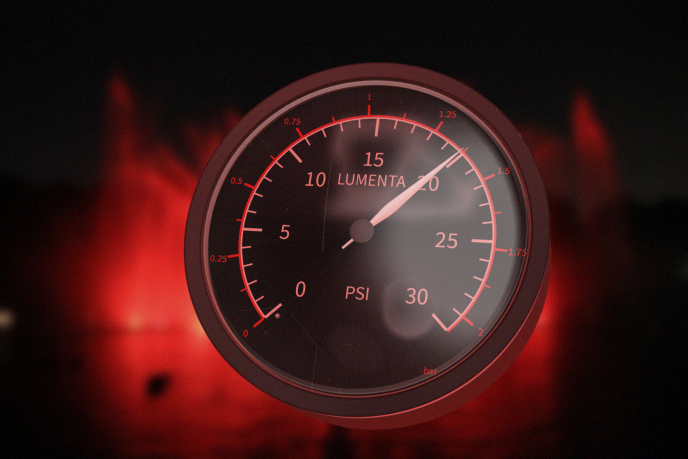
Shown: 20 psi
